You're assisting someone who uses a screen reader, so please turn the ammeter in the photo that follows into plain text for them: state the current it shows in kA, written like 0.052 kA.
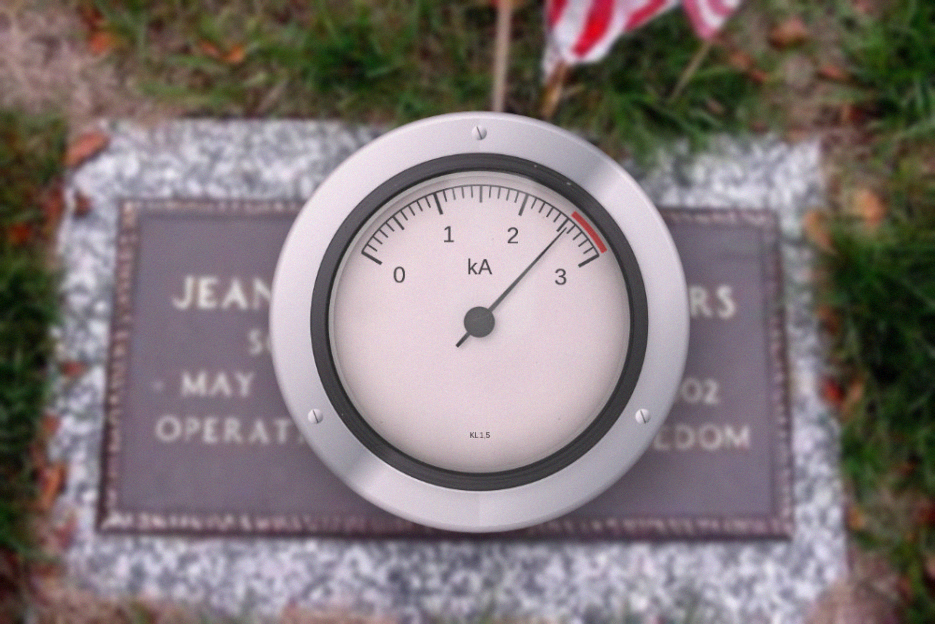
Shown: 2.55 kA
